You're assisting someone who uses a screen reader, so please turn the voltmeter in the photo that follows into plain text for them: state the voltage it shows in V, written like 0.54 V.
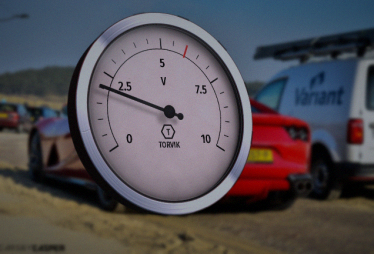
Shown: 2 V
